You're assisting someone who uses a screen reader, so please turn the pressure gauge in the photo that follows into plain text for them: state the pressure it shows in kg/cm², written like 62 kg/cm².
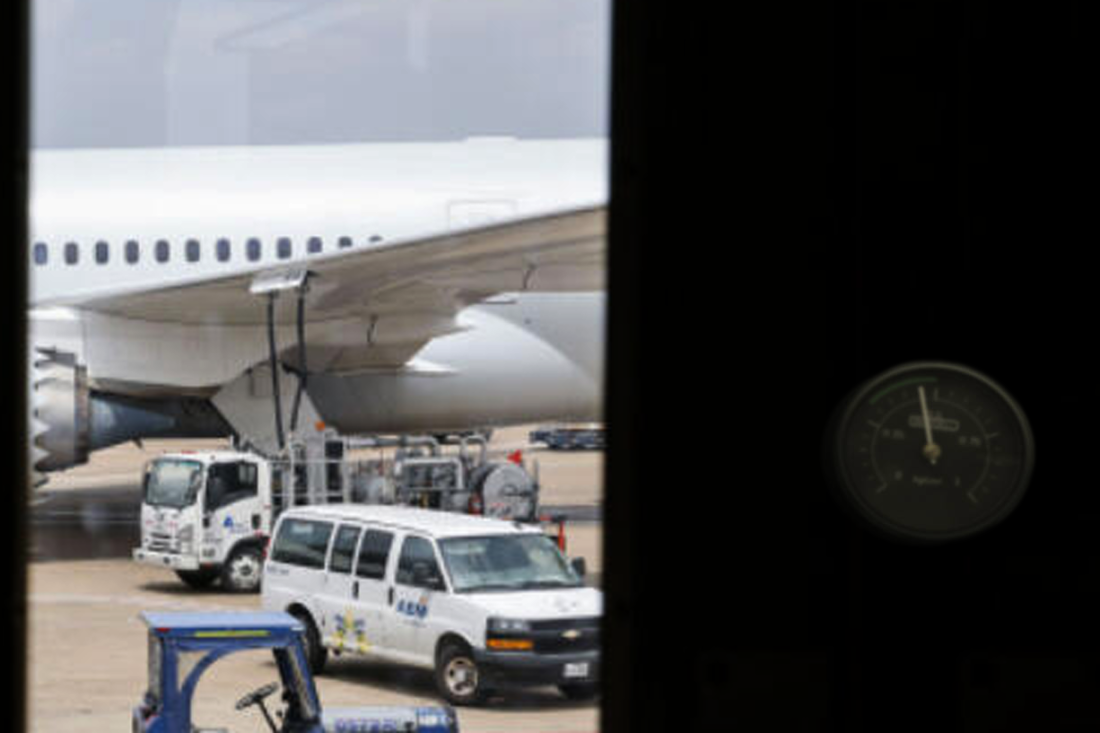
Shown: 0.45 kg/cm²
